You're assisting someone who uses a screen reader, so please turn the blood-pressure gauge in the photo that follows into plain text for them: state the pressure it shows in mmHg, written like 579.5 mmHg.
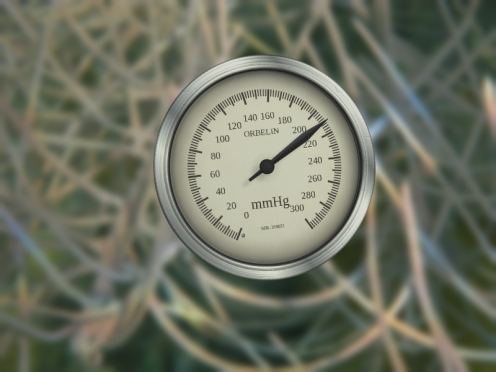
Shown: 210 mmHg
